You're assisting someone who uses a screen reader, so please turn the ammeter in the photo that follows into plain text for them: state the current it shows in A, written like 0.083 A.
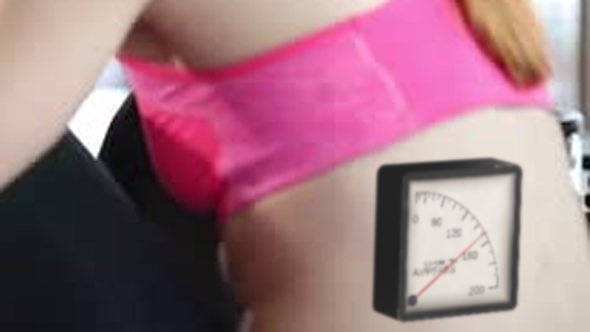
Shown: 150 A
